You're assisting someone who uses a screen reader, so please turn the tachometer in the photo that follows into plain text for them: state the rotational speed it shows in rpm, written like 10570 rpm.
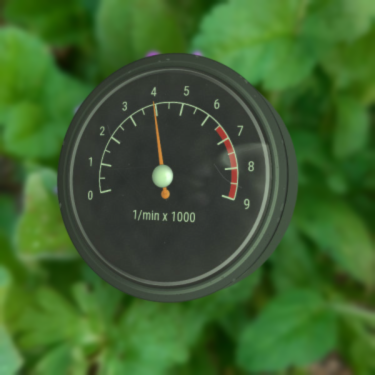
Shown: 4000 rpm
